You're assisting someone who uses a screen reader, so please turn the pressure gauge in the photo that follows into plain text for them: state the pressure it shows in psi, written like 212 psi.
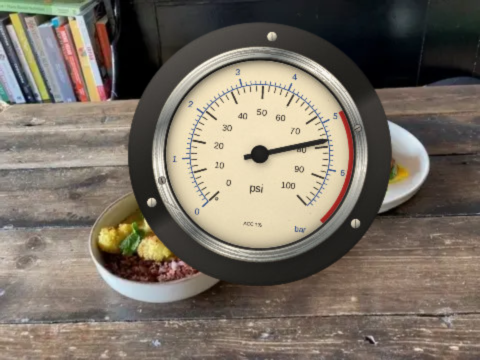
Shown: 78 psi
